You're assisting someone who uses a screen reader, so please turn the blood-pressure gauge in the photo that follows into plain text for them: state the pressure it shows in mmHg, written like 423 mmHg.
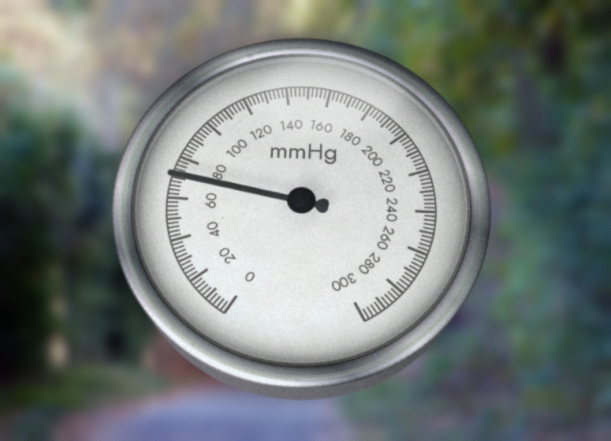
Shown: 70 mmHg
